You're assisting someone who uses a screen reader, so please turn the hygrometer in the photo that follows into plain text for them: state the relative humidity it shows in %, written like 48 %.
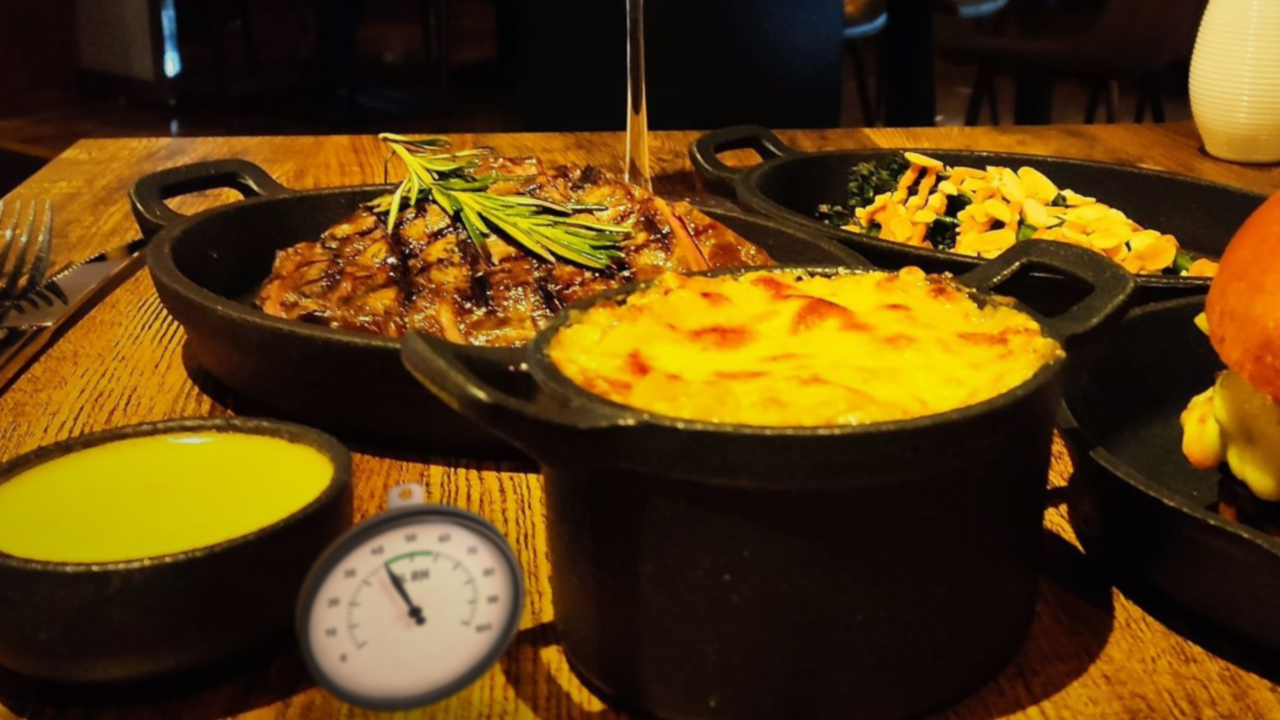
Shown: 40 %
